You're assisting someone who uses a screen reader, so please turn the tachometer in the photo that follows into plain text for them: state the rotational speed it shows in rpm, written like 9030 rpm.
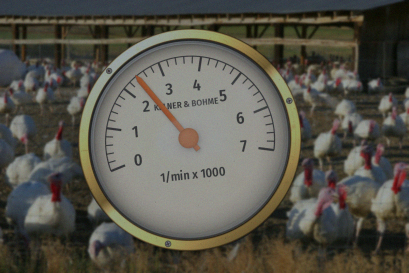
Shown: 2400 rpm
